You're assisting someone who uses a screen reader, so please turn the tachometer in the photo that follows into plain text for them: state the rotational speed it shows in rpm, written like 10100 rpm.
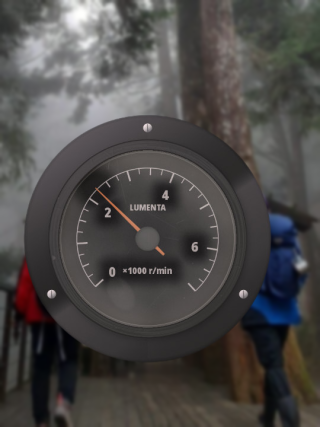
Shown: 2250 rpm
